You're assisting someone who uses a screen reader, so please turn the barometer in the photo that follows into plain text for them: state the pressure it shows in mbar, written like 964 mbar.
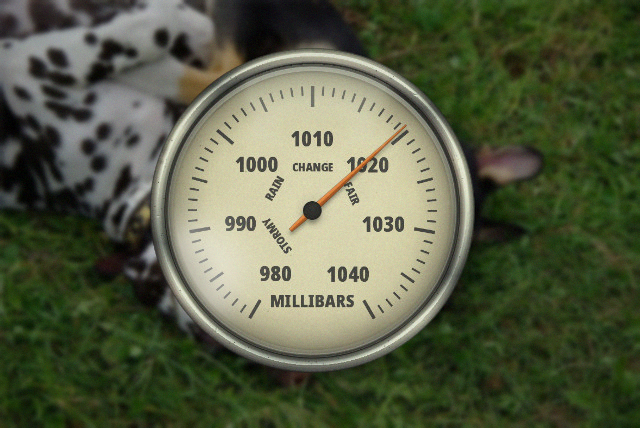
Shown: 1019.5 mbar
